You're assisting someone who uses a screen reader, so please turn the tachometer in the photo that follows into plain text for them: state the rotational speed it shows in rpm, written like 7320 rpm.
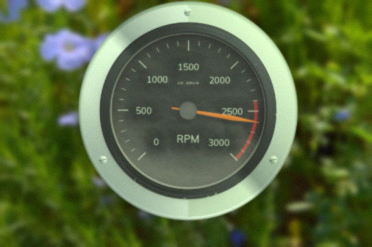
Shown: 2600 rpm
